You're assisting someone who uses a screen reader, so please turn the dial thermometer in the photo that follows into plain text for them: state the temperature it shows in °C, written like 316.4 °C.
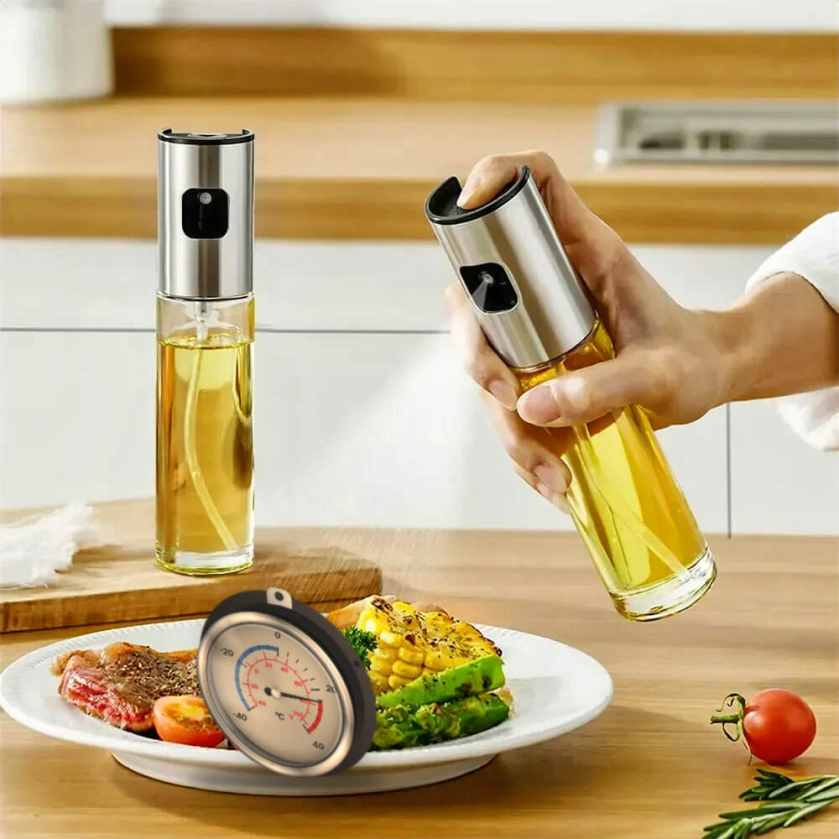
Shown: 24 °C
